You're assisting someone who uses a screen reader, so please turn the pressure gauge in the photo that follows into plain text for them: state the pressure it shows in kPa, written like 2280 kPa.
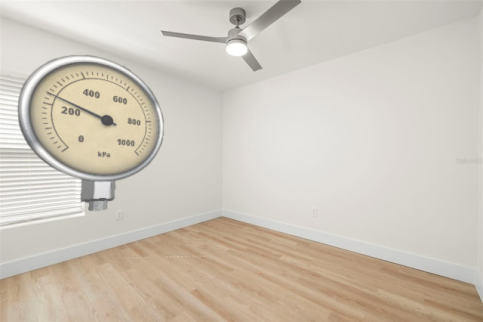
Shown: 240 kPa
